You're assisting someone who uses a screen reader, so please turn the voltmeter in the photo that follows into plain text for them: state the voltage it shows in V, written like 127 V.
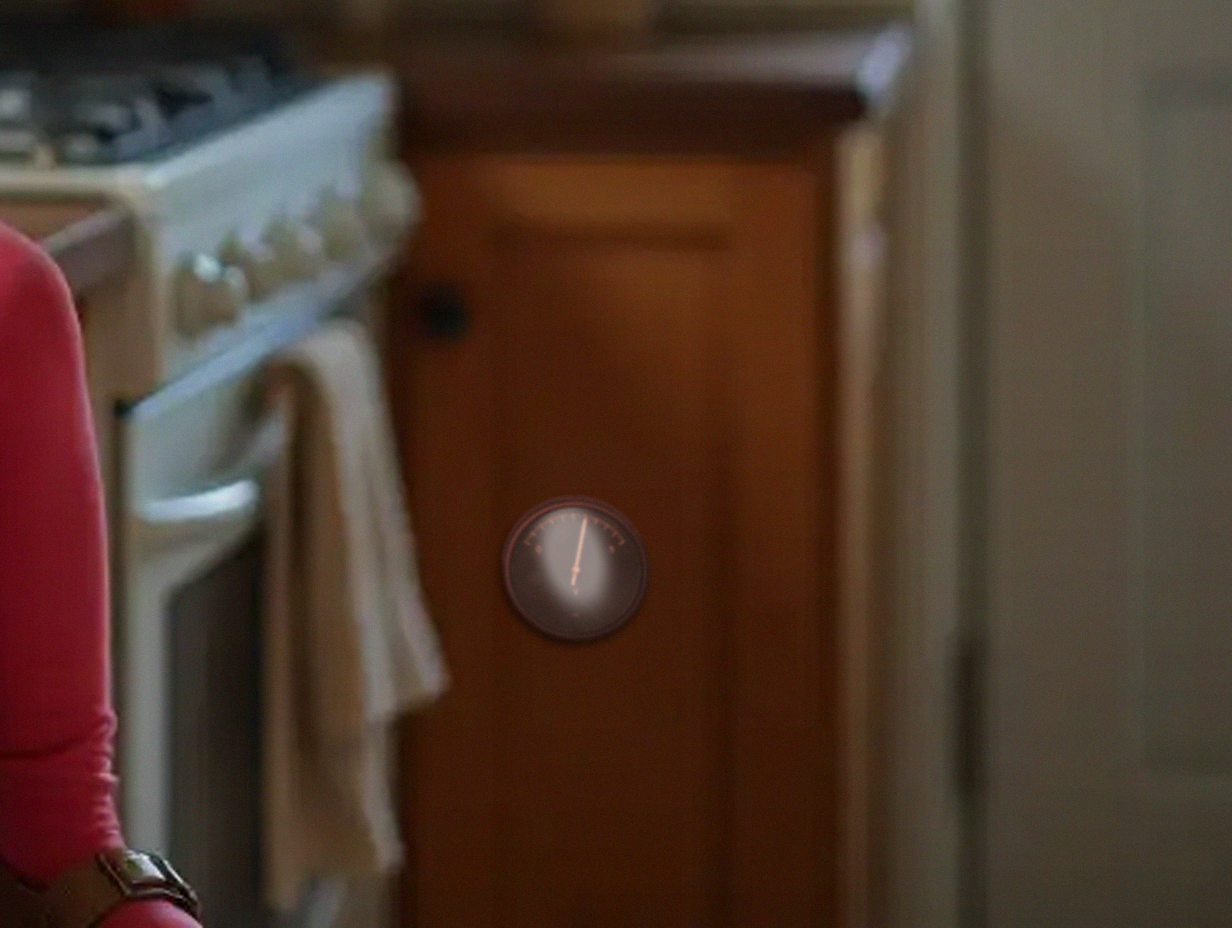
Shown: 3 V
